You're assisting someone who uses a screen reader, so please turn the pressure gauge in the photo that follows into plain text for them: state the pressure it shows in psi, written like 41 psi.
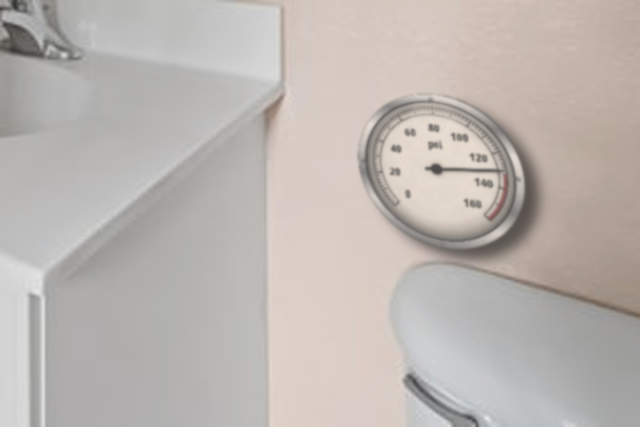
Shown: 130 psi
